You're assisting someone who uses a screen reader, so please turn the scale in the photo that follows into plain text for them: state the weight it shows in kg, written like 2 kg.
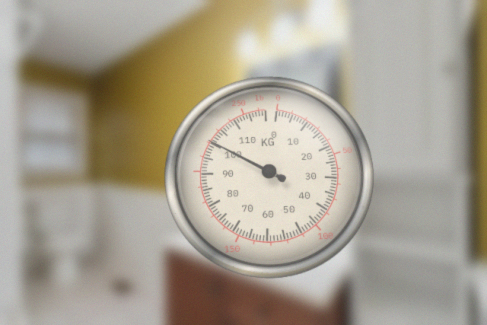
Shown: 100 kg
